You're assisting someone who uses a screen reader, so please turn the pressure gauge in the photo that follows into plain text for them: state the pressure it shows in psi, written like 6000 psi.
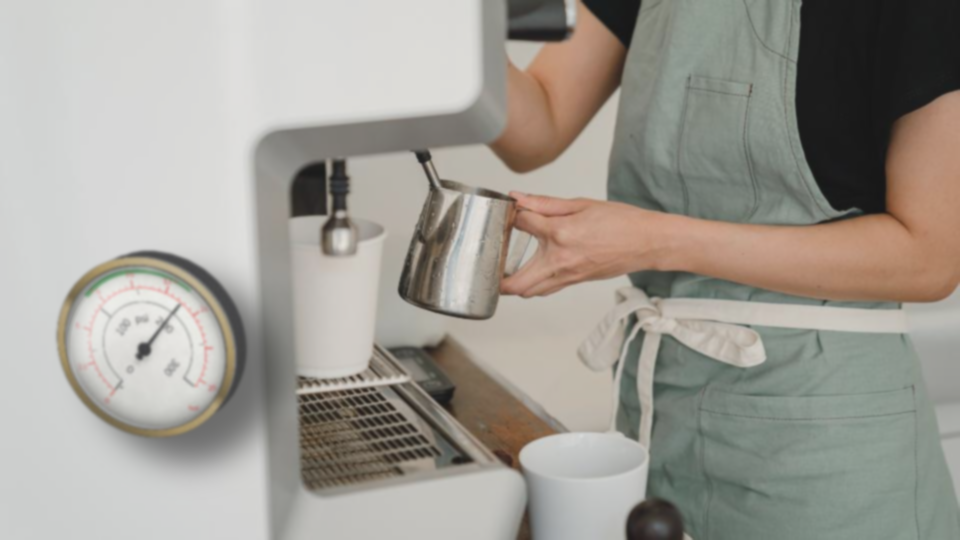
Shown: 200 psi
